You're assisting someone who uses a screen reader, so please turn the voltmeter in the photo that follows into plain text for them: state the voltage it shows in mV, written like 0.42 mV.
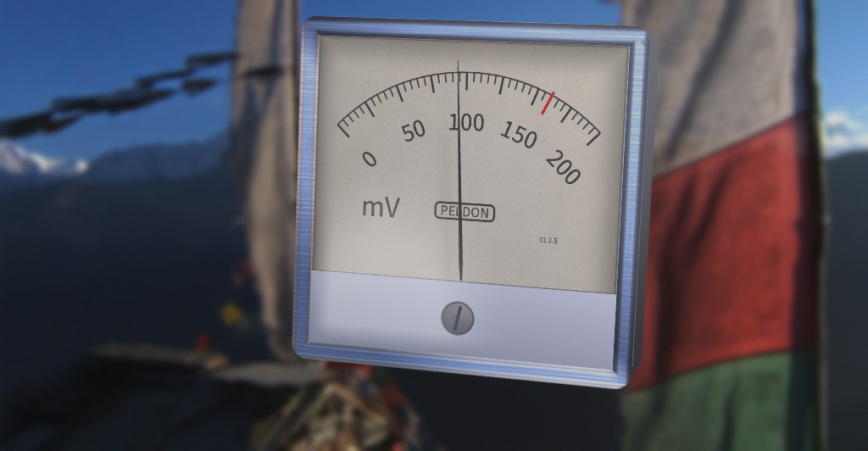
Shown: 95 mV
